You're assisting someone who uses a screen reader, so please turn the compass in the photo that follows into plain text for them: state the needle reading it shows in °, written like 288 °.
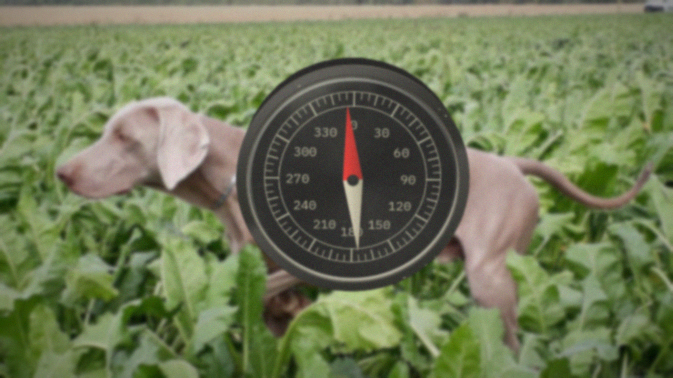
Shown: 355 °
